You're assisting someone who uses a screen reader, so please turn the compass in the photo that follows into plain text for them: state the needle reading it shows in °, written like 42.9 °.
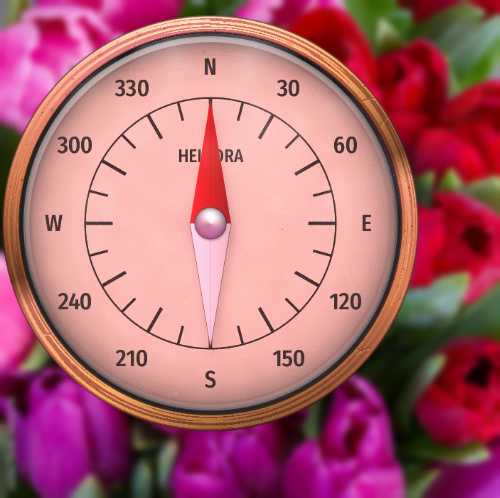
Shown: 0 °
